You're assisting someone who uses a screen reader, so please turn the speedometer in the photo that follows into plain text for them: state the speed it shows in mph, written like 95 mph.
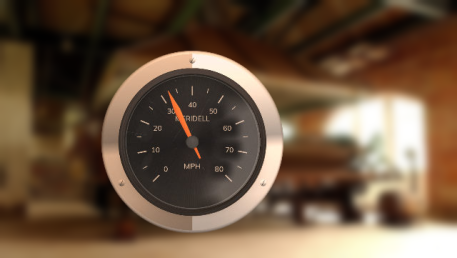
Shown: 32.5 mph
